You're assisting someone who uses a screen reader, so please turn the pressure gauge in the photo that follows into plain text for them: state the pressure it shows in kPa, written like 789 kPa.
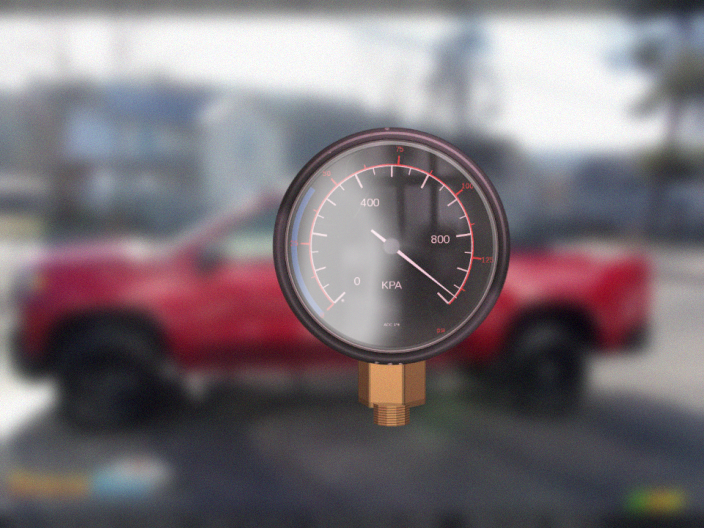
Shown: 975 kPa
